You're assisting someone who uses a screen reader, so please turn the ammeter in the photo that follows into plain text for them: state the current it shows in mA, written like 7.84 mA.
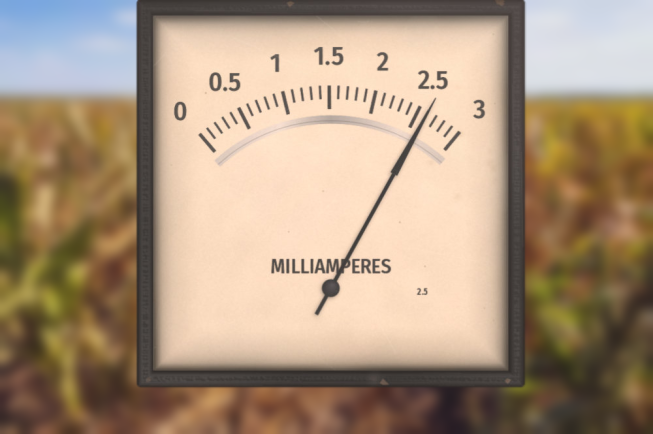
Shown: 2.6 mA
